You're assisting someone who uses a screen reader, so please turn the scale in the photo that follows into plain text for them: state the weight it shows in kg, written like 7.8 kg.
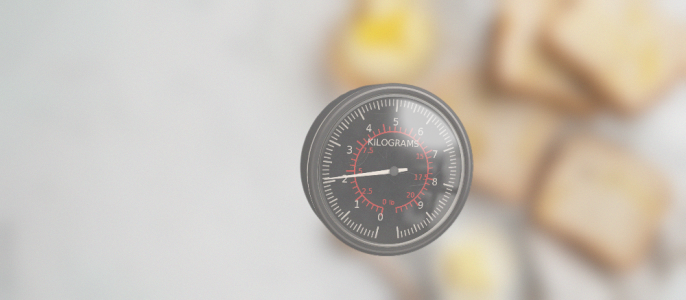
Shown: 2.1 kg
